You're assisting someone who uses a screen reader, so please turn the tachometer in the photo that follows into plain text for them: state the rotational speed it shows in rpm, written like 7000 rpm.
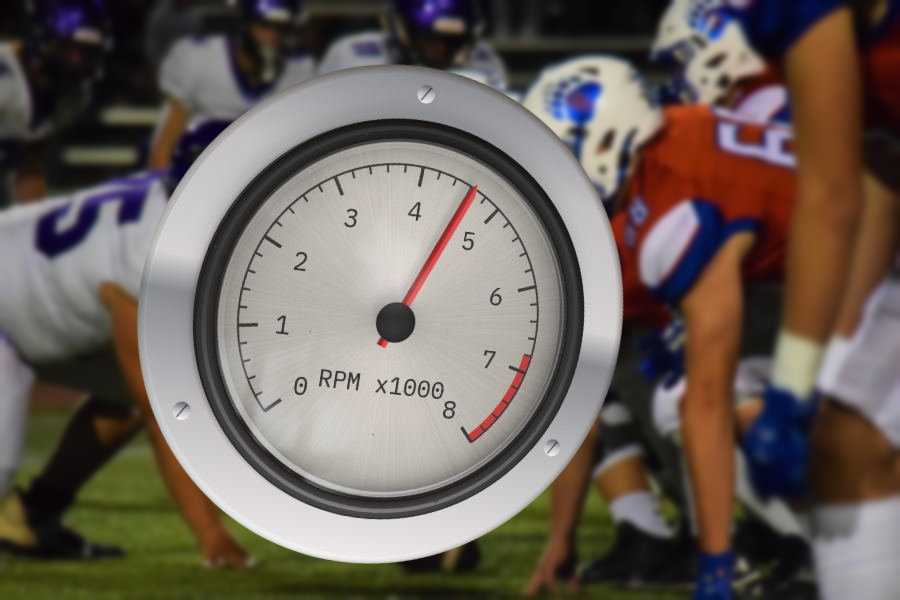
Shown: 4600 rpm
